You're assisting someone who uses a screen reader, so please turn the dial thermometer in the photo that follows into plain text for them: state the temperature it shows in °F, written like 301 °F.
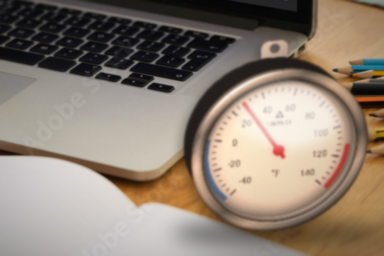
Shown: 28 °F
